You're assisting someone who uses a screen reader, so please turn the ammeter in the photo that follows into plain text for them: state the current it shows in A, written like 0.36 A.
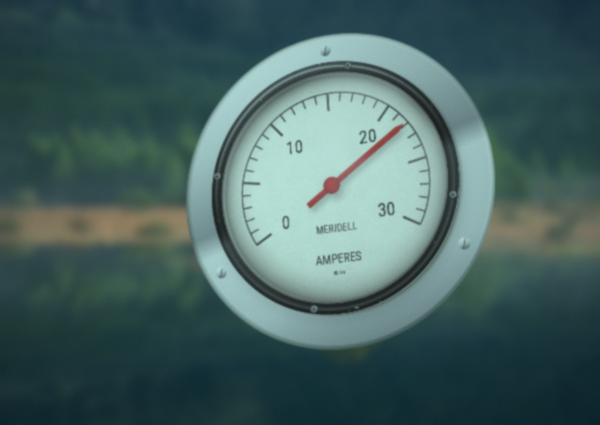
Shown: 22 A
